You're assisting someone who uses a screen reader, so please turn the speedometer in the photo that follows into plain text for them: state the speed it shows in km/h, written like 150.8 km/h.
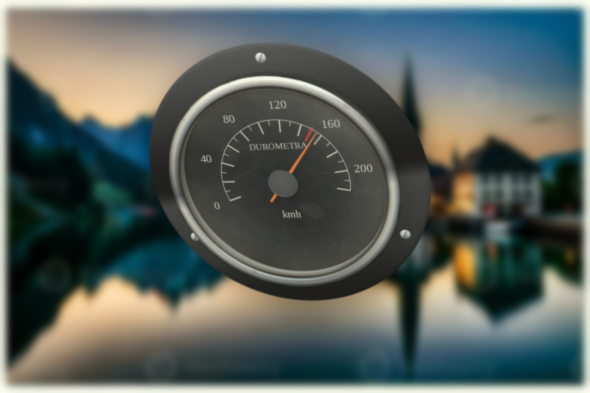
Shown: 155 km/h
